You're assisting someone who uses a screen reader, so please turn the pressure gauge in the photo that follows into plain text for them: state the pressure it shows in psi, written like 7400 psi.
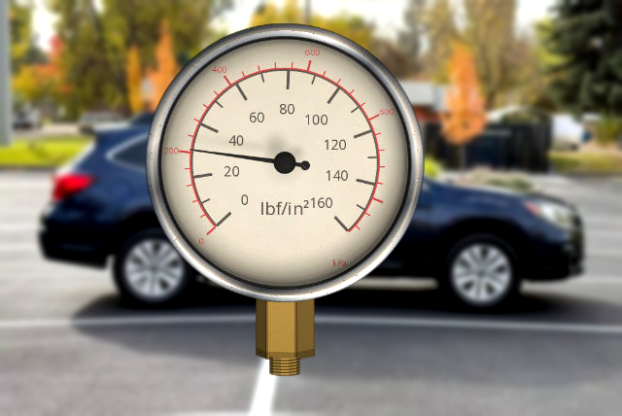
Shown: 30 psi
